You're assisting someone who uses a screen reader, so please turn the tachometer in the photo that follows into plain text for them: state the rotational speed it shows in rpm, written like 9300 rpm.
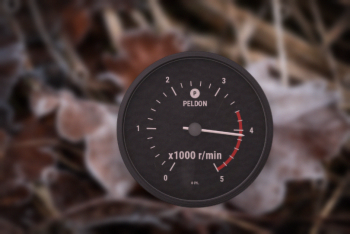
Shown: 4100 rpm
